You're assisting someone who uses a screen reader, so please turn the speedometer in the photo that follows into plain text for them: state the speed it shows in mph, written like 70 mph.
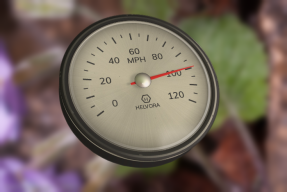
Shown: 100 mph
